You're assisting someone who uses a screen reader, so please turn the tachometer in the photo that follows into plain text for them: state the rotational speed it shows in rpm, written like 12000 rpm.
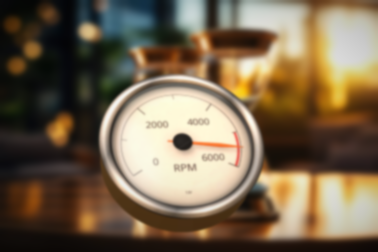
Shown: 5500 rpm
